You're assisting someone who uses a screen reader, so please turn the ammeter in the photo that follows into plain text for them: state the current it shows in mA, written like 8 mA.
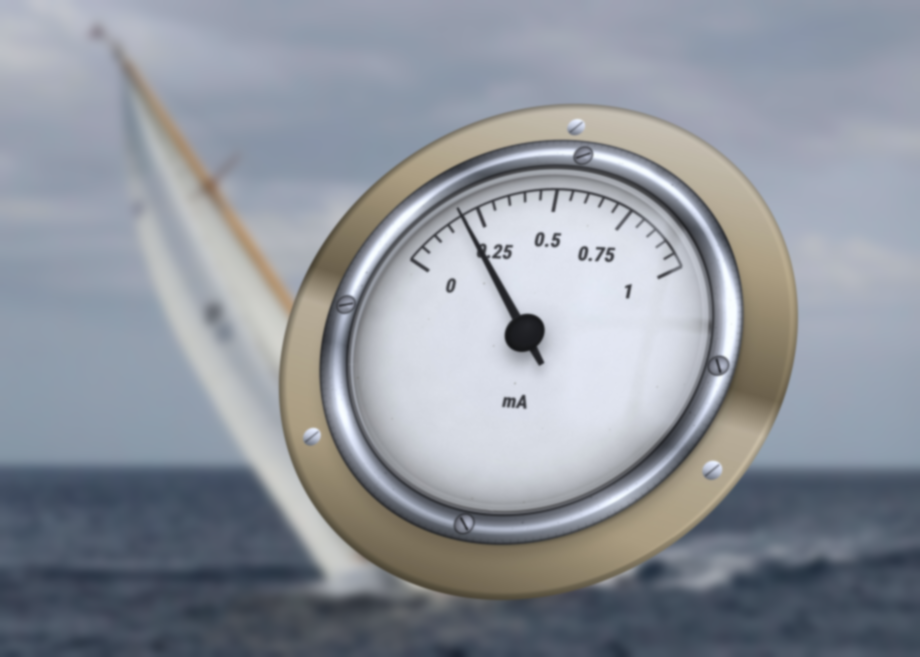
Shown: 0.2 mA
